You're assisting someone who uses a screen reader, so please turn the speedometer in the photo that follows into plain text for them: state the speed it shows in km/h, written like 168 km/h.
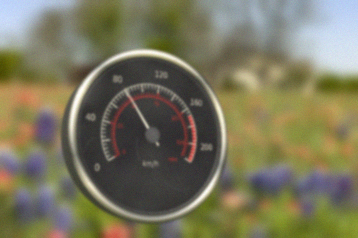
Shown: 80 km/h
